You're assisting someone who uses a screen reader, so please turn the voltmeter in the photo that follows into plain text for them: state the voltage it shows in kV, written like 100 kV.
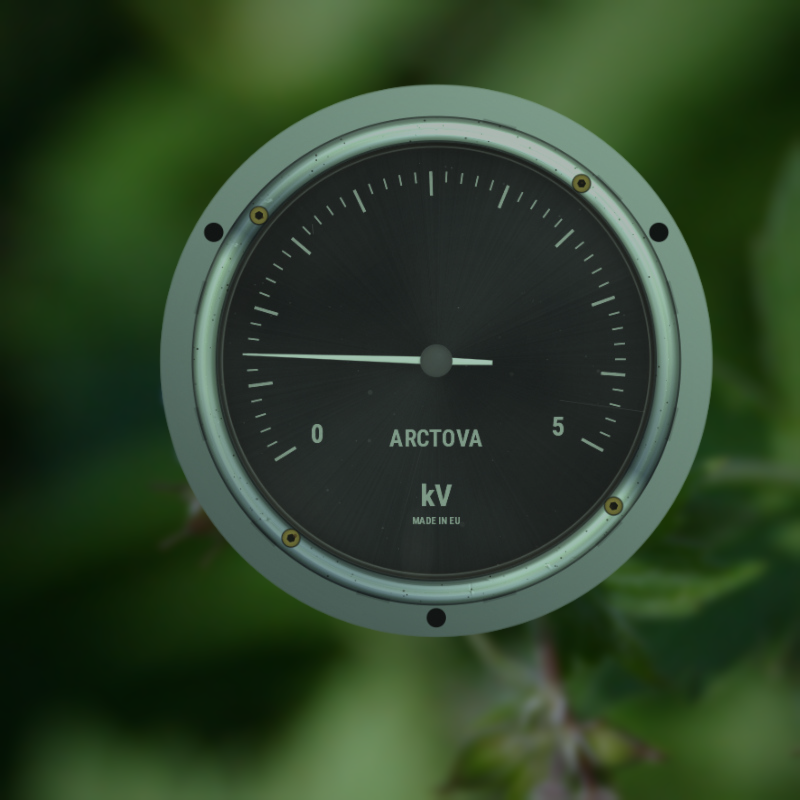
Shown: 0.7 kV
